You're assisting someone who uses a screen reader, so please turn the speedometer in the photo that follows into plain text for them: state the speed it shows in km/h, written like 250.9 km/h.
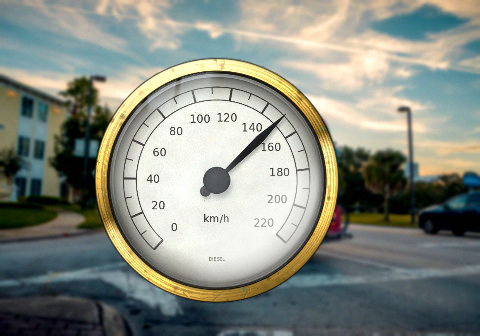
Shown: 150 km/h
